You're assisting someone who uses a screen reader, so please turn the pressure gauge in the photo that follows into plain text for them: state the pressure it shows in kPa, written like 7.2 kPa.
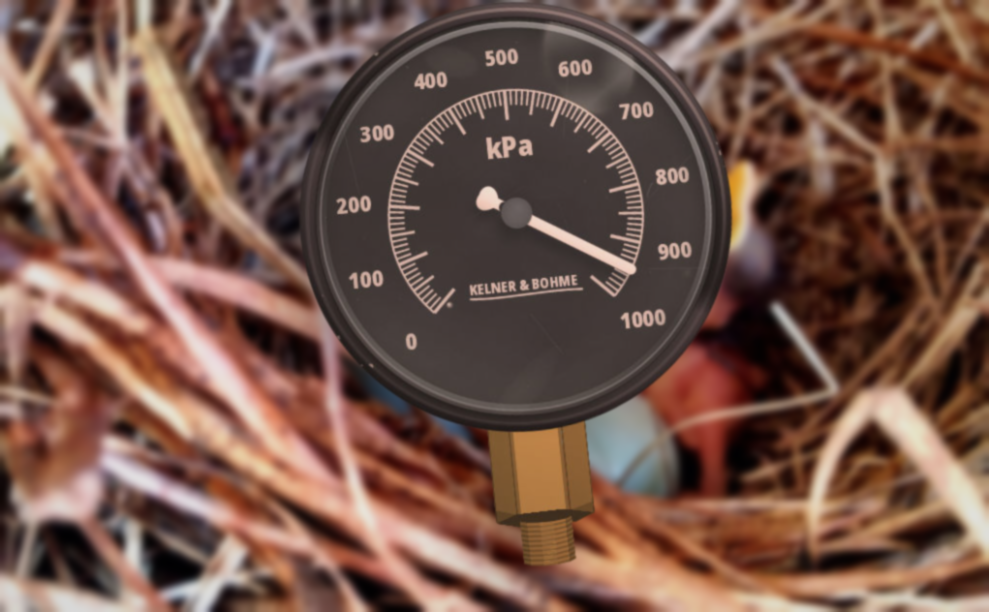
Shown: 950 kPa
